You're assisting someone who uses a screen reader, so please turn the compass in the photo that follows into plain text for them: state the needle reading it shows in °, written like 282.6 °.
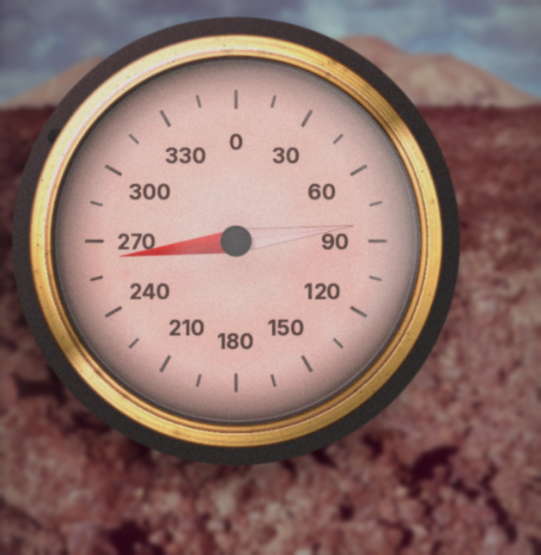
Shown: 262.5 °
